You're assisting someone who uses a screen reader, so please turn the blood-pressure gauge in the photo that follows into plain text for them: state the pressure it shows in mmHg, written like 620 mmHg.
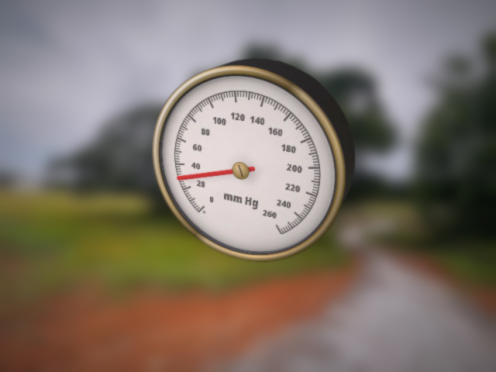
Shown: 30 mmHg
